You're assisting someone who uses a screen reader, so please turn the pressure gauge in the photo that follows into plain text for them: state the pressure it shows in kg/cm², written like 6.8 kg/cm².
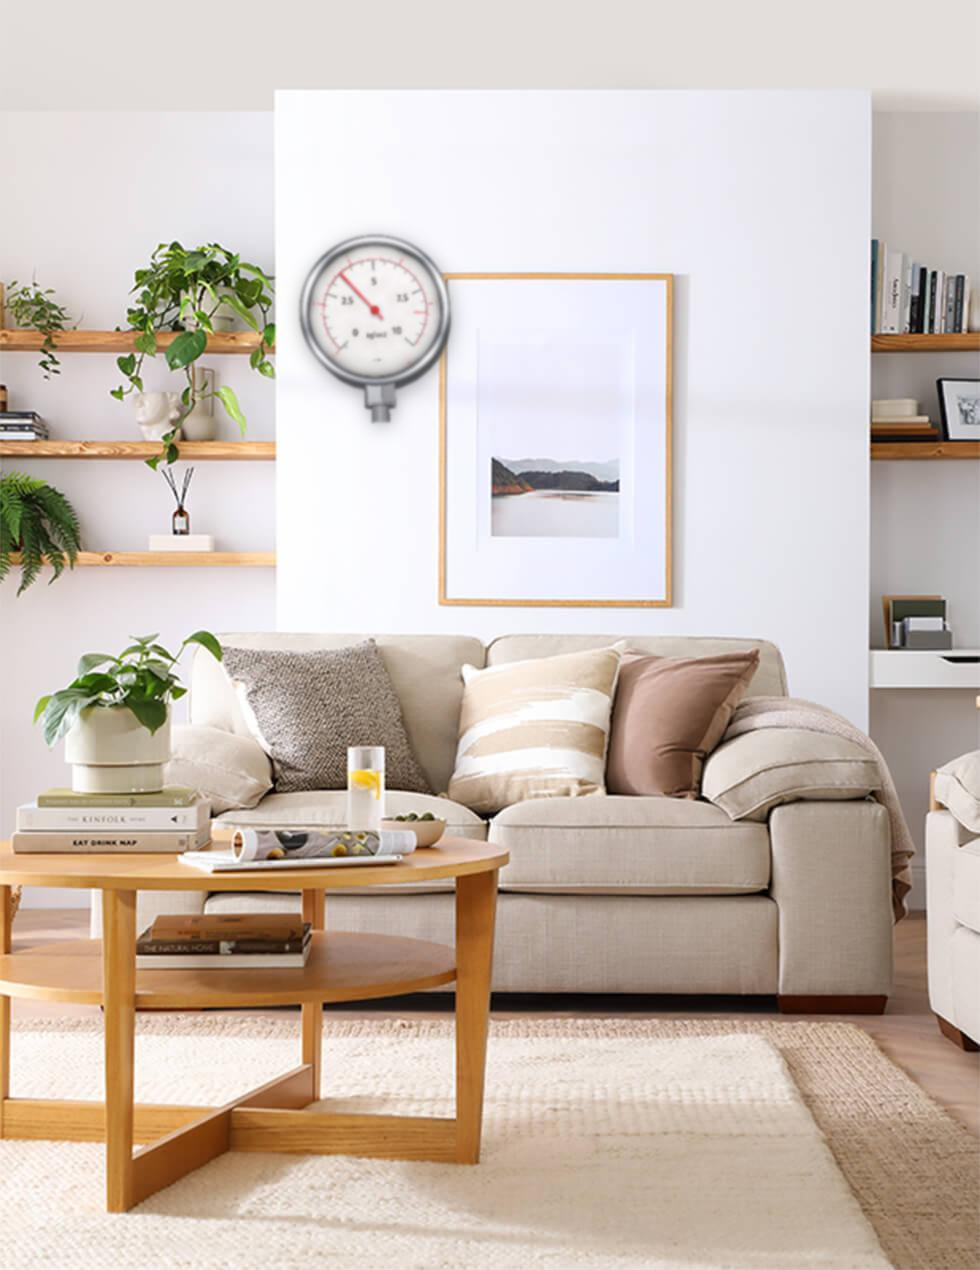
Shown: 3.5 kg/cm²
